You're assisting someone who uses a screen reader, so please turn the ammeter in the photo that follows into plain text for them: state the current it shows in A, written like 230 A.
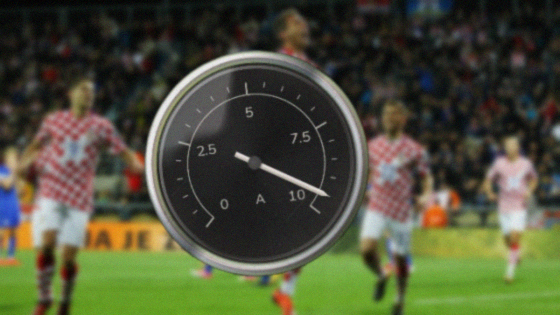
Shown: 9.5 A
